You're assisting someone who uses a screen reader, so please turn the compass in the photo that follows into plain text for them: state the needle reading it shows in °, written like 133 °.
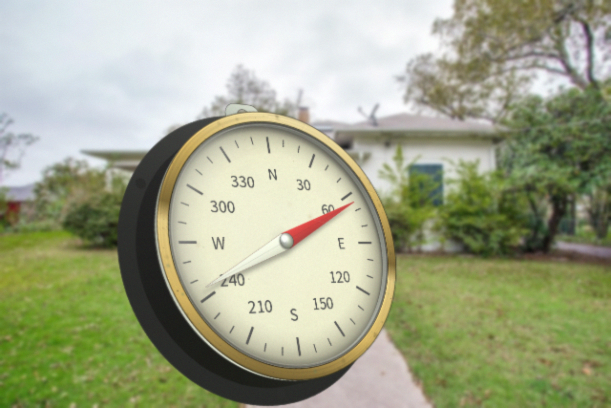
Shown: 65 °
